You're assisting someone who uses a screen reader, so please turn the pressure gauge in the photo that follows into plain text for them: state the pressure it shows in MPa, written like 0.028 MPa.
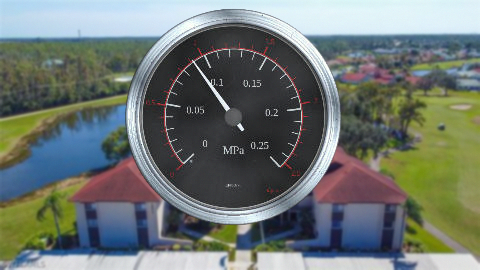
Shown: 0.09 MPa
